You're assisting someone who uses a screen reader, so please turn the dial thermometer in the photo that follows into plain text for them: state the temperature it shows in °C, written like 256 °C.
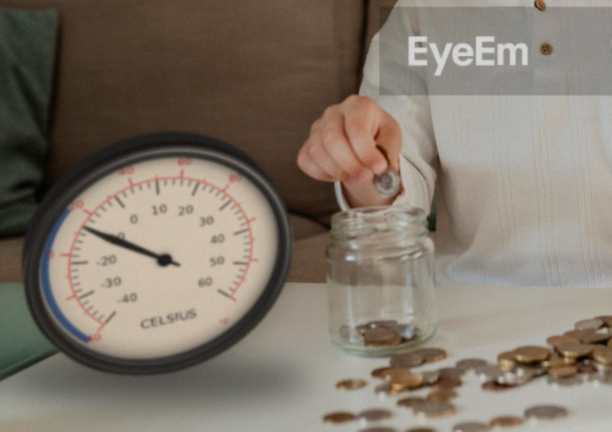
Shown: -10 °C
